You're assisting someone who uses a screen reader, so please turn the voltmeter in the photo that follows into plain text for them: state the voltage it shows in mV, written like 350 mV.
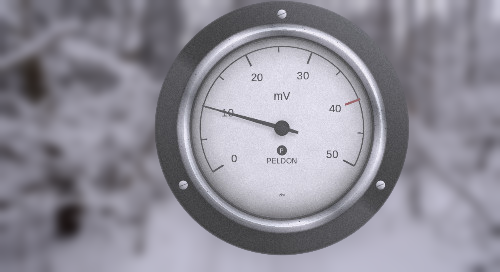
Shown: 10 mV
